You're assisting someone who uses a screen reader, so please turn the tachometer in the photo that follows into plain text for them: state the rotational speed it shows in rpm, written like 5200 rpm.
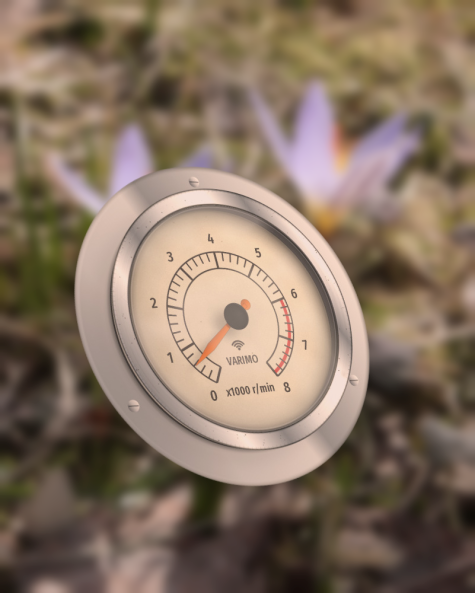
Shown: 600 rpm
